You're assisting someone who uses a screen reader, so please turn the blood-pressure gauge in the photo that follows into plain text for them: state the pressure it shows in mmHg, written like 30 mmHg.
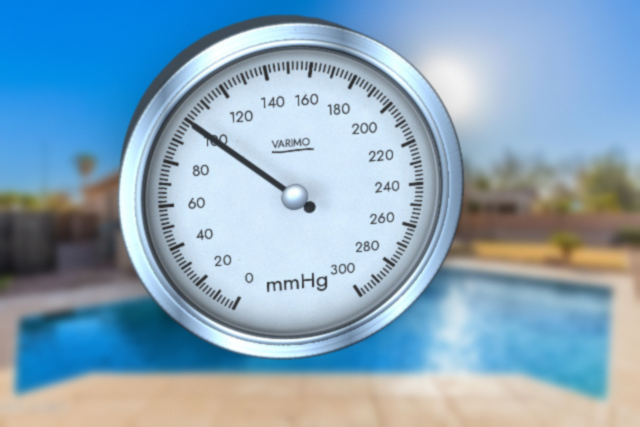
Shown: 100 mmHg
